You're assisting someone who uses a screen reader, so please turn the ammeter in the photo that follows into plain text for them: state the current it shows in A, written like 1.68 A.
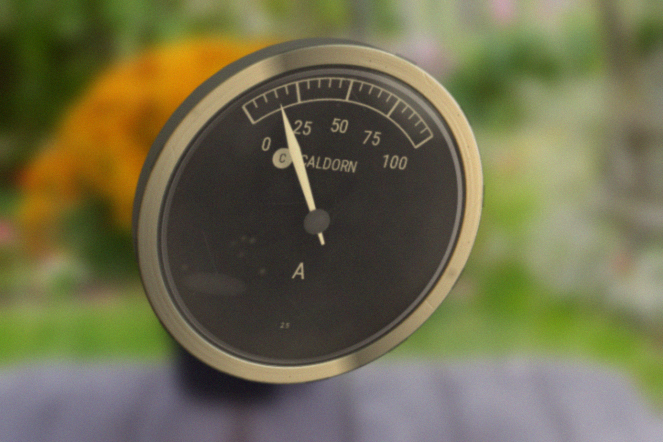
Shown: 15 A
